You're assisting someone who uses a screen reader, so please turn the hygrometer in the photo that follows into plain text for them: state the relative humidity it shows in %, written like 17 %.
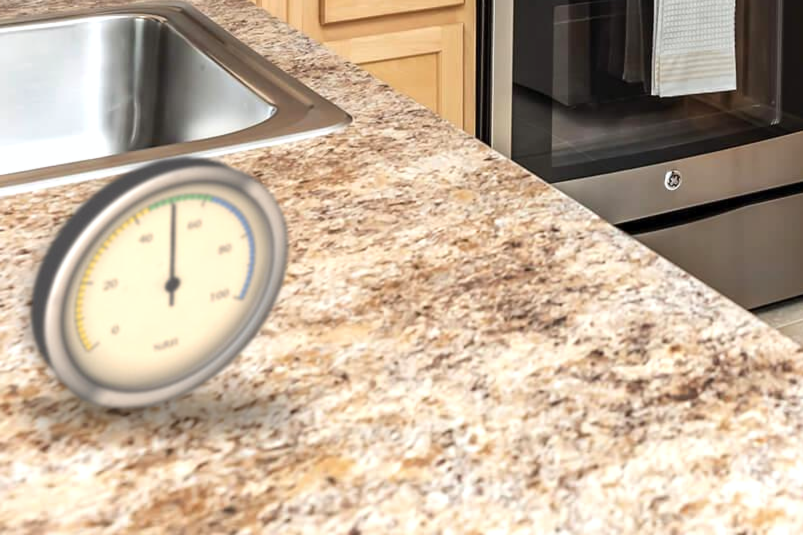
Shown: 50 %
